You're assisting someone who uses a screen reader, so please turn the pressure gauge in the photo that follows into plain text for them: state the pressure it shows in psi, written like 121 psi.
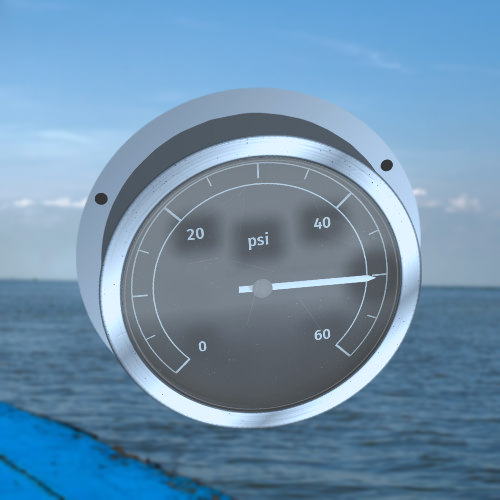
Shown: 50 psi
